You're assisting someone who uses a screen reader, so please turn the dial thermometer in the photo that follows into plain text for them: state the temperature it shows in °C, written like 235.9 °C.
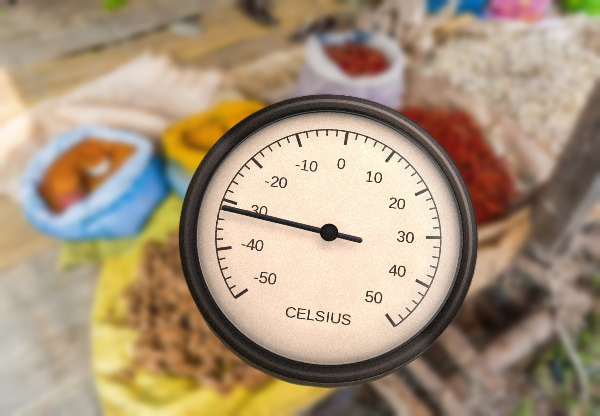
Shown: -32 °C
